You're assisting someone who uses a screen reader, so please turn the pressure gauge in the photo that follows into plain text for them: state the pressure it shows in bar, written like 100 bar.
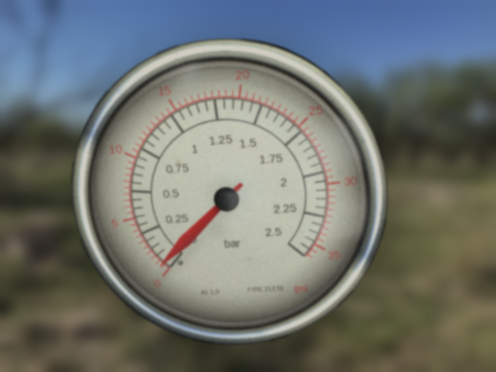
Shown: 0.05 bar
